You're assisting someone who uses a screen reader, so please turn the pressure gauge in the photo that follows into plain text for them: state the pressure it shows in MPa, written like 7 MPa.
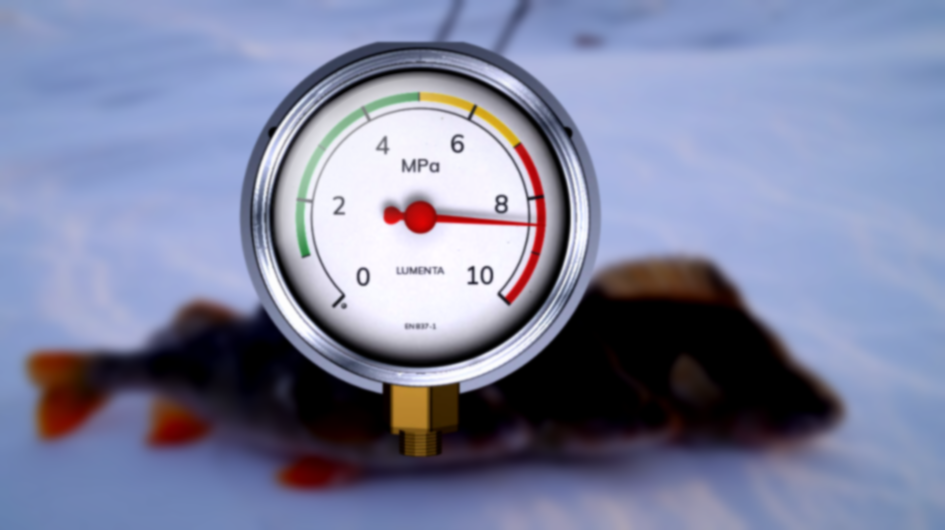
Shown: 8.5 MPa
